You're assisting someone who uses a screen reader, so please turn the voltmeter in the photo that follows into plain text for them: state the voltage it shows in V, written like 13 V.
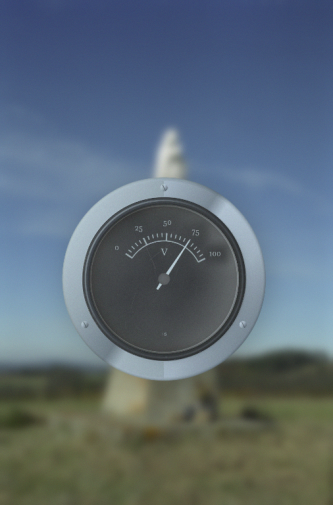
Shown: 75 V
